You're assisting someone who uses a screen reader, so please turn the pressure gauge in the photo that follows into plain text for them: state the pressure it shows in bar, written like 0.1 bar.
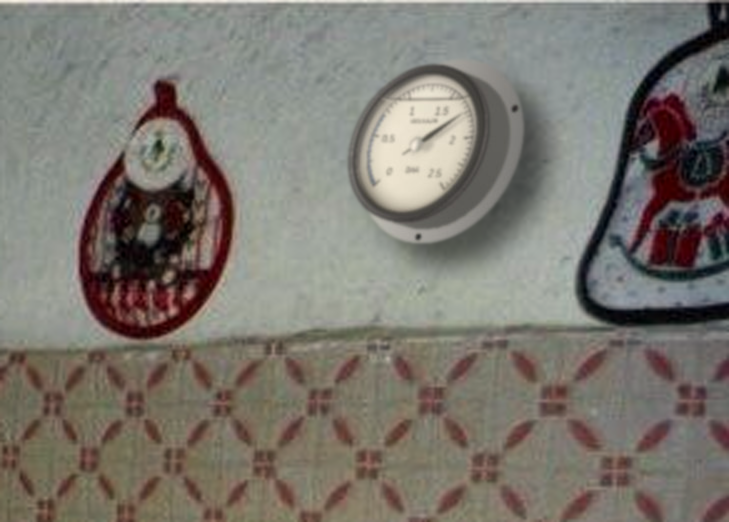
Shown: 1.75 bar
